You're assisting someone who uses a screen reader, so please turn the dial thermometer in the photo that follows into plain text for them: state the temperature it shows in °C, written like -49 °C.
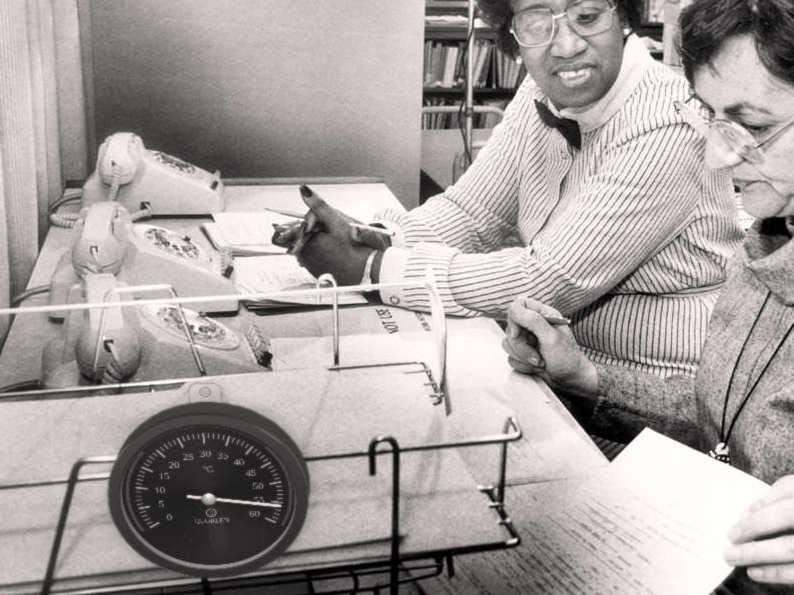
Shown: 55 °C
